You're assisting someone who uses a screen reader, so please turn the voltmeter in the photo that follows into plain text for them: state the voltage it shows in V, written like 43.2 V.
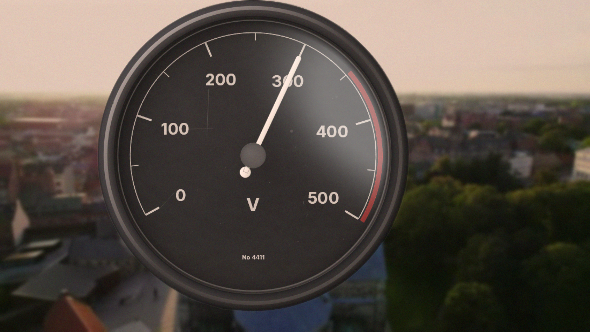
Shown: 300 V
